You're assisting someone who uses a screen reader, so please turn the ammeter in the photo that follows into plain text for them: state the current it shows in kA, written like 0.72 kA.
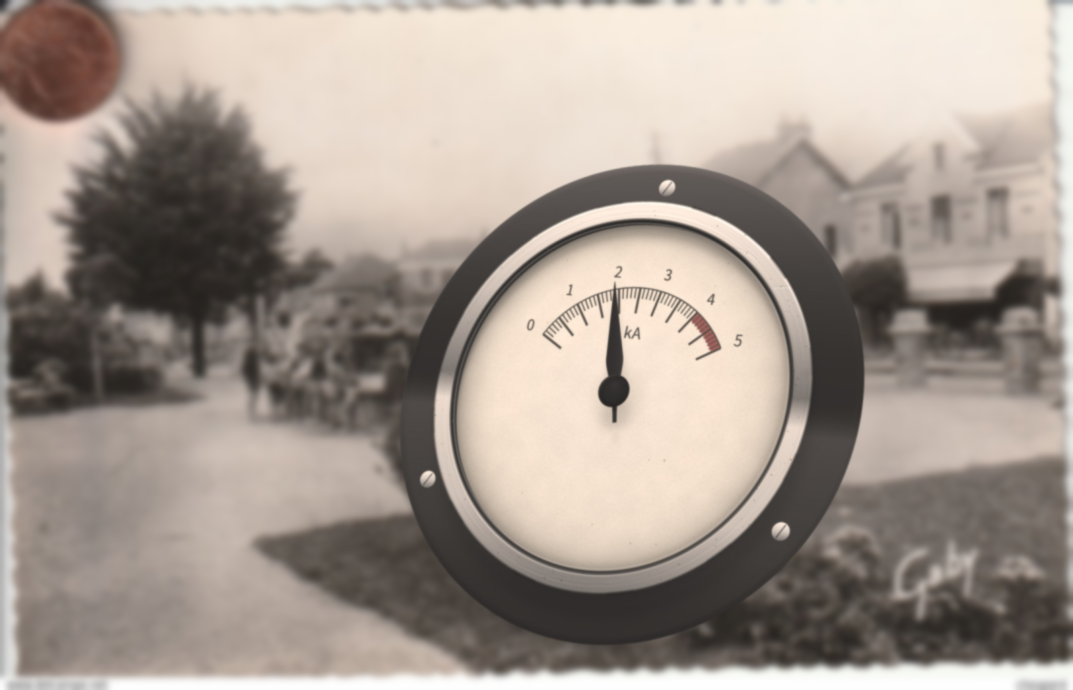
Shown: 2 kA
